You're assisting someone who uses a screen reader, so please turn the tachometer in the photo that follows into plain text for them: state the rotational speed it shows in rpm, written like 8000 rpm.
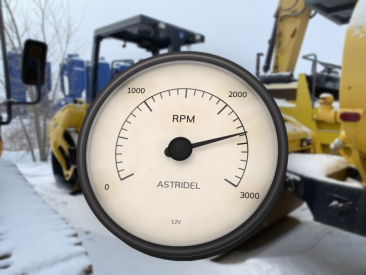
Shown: 2400 rpm
